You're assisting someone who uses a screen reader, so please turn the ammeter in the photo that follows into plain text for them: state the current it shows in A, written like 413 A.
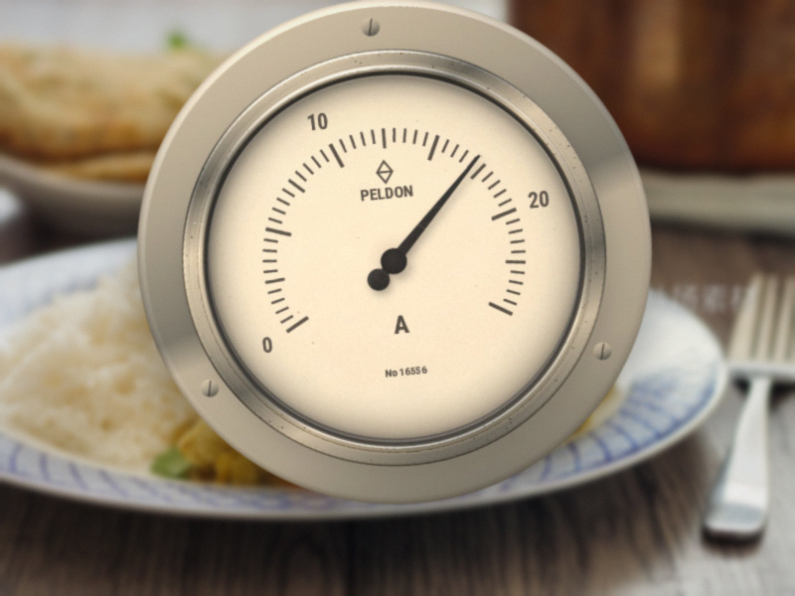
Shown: 17 A
